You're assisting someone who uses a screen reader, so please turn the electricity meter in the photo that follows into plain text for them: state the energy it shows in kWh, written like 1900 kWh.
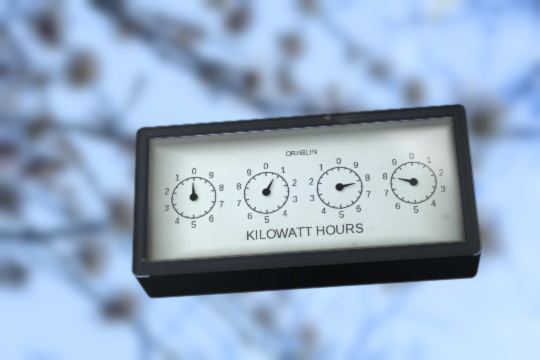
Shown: 78 kWh
